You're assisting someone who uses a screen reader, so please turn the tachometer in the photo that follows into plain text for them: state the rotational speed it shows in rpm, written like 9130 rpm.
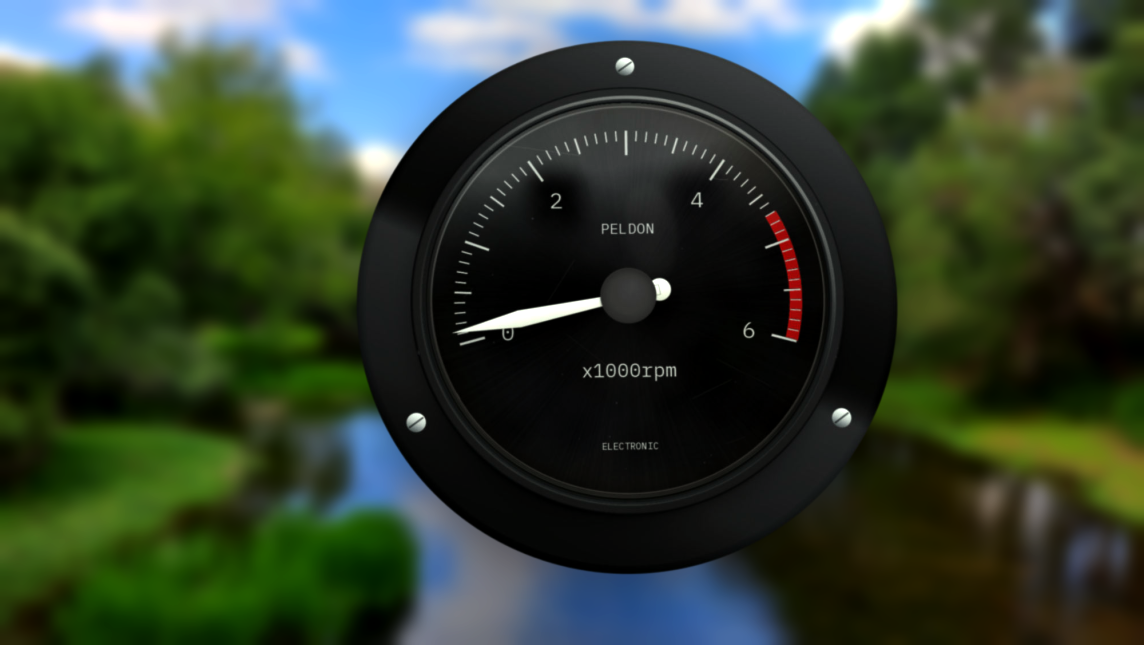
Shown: 100 rpm
